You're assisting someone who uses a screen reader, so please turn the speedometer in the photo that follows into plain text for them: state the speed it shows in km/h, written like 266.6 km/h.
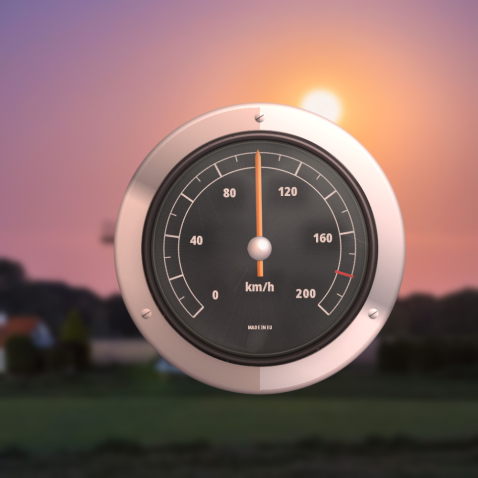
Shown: 100 km/h
